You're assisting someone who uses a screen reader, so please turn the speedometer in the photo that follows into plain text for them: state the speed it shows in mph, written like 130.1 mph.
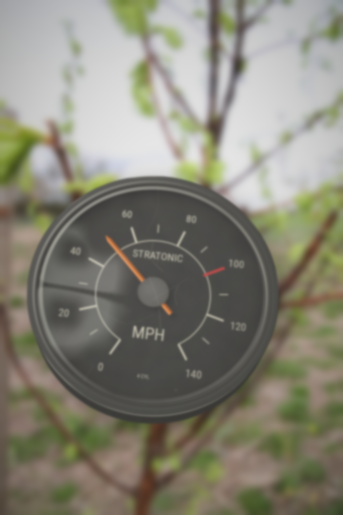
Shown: 50 mph
